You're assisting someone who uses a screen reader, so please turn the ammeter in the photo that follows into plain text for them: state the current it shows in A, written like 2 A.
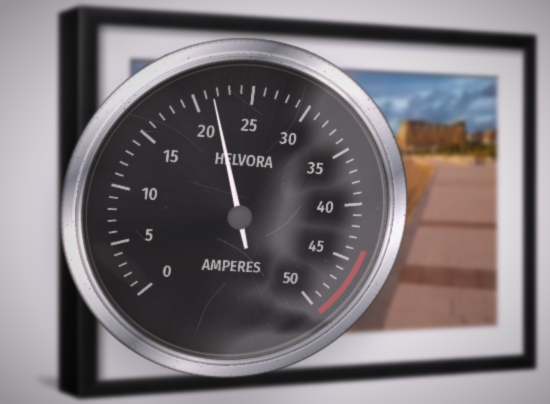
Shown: 21.5 A
